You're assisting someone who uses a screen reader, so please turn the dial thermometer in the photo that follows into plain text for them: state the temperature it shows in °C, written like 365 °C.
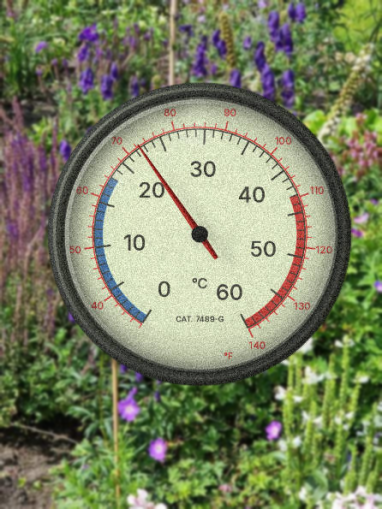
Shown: 22.5 °C
